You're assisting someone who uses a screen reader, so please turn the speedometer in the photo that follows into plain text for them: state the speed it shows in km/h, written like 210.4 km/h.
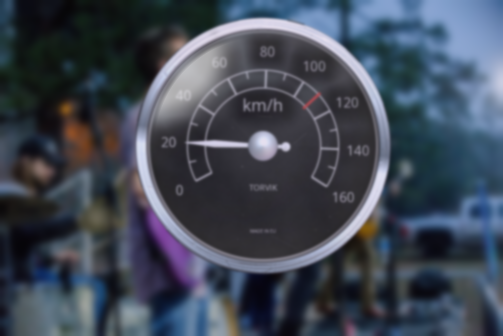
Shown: 20 km/h
